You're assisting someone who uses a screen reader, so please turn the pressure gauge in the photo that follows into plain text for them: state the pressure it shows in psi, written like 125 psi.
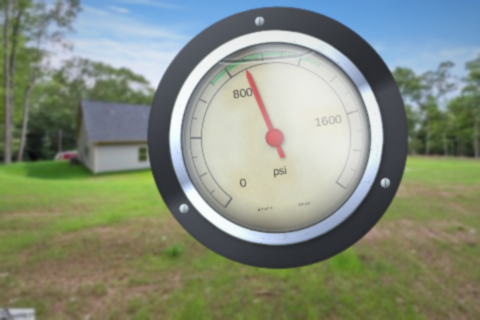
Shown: 900 psi
